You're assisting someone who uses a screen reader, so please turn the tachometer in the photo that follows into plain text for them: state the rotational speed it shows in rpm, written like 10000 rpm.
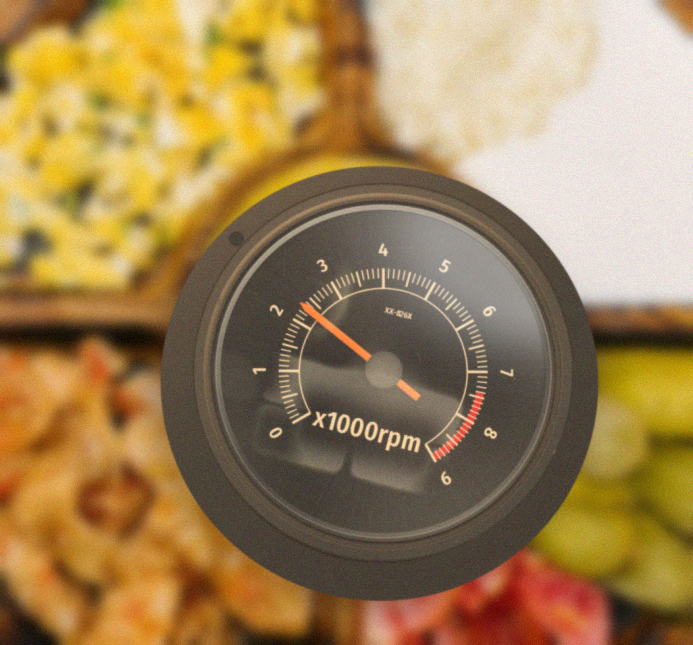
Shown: 2300 rpm
